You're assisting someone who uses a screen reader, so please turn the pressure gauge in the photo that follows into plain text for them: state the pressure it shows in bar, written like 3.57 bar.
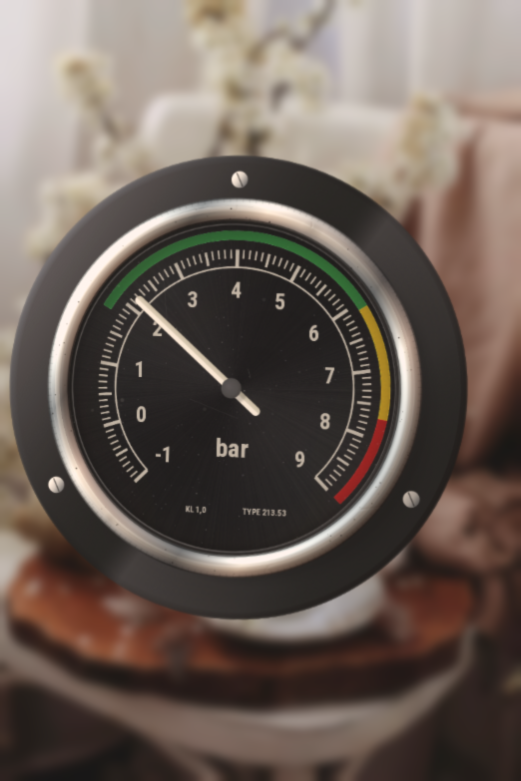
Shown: 2.2 bar
